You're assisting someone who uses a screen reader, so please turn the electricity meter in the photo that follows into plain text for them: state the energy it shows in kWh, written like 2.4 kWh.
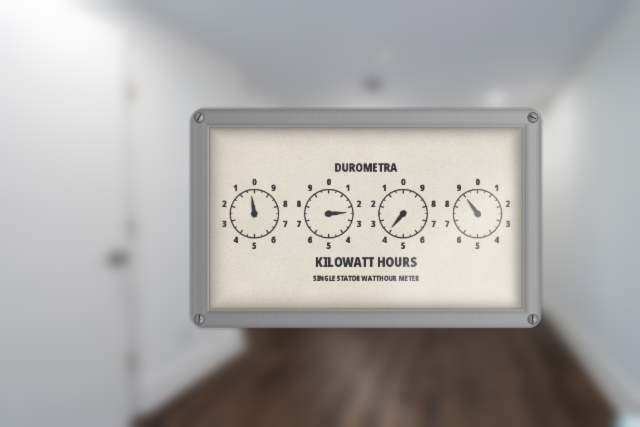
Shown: 239 kWh
